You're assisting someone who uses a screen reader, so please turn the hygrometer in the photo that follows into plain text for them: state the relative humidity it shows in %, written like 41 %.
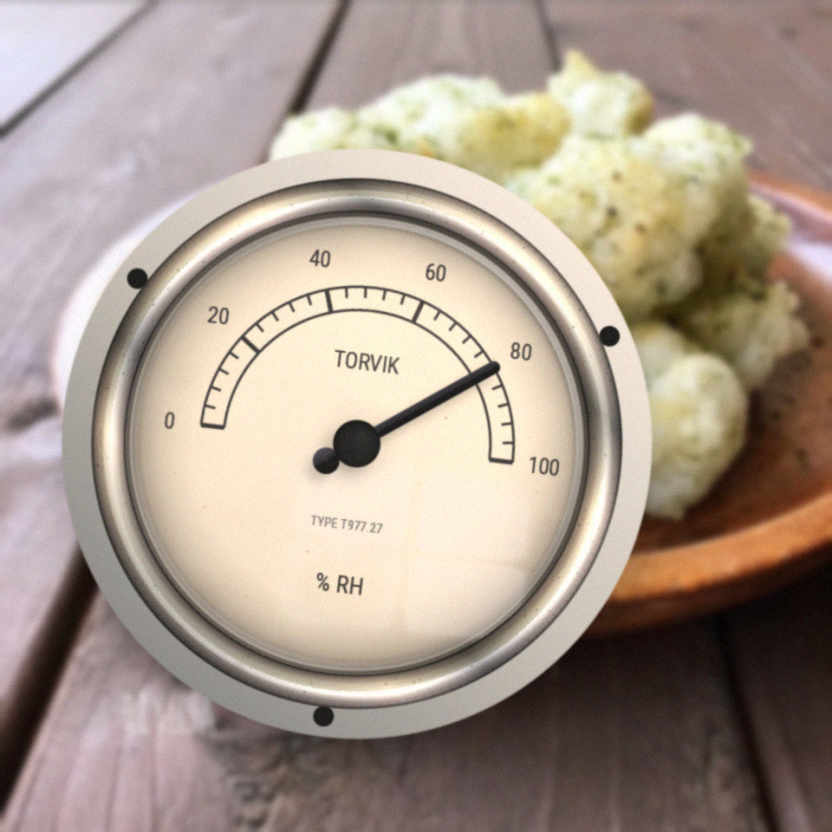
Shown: 80 %
